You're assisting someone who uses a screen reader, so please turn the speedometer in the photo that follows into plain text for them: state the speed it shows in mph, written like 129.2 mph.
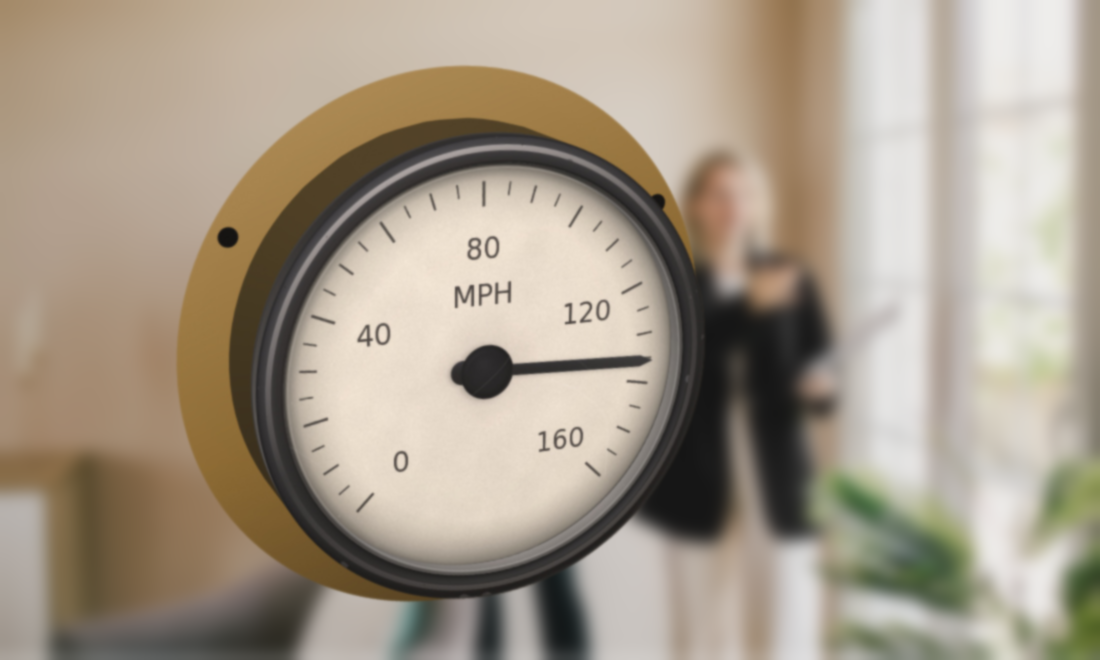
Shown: 135 mph
